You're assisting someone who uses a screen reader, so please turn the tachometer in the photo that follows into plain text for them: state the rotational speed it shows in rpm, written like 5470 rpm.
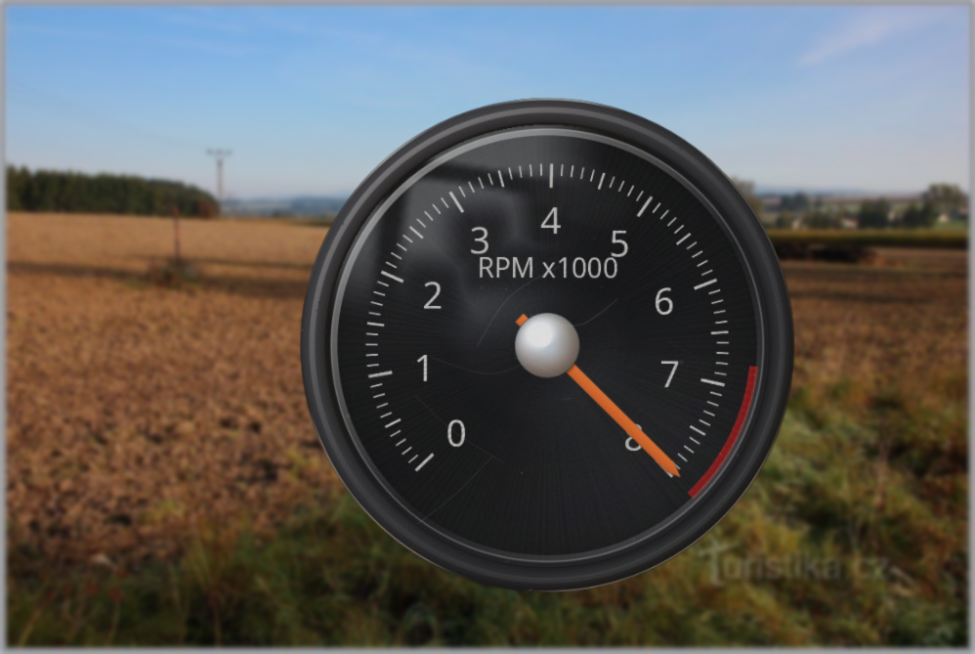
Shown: 7950 rpm
